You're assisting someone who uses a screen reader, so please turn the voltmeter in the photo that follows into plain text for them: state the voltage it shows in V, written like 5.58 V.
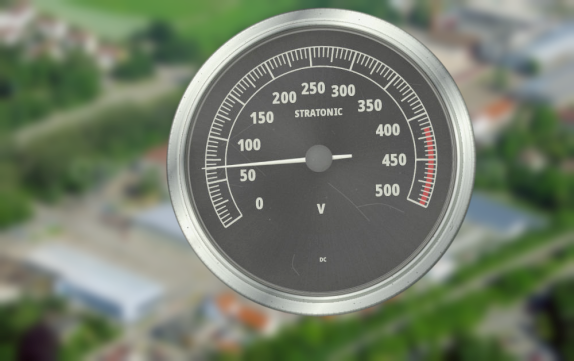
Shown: 65 V
